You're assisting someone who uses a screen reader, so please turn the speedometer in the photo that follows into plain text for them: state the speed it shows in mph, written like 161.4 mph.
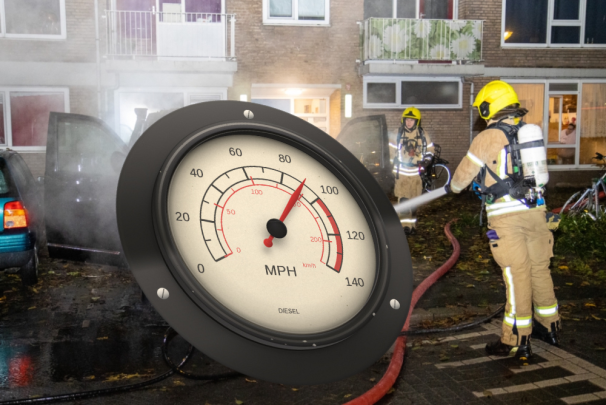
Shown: 90 mph
